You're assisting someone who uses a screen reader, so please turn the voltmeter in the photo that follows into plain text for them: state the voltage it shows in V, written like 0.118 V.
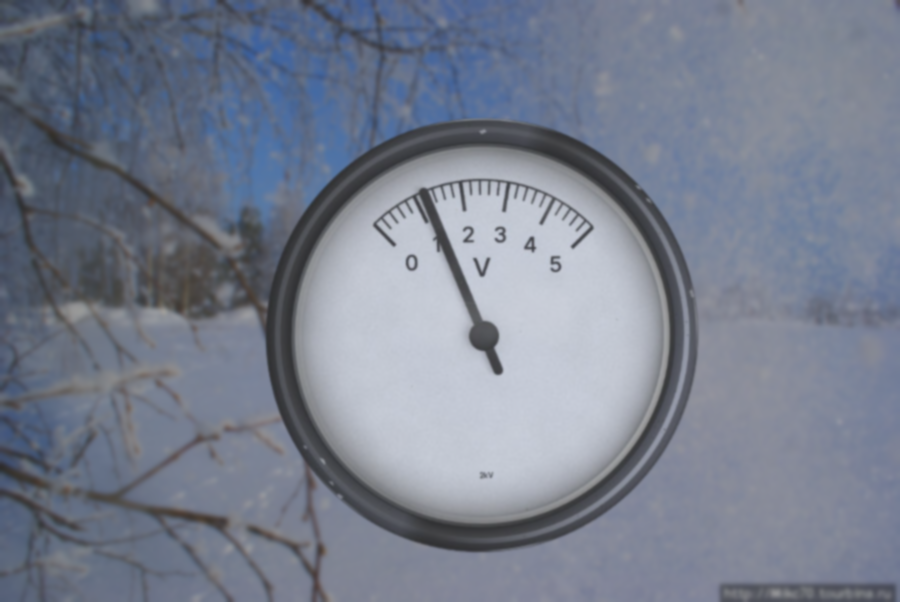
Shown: 1.2 V
